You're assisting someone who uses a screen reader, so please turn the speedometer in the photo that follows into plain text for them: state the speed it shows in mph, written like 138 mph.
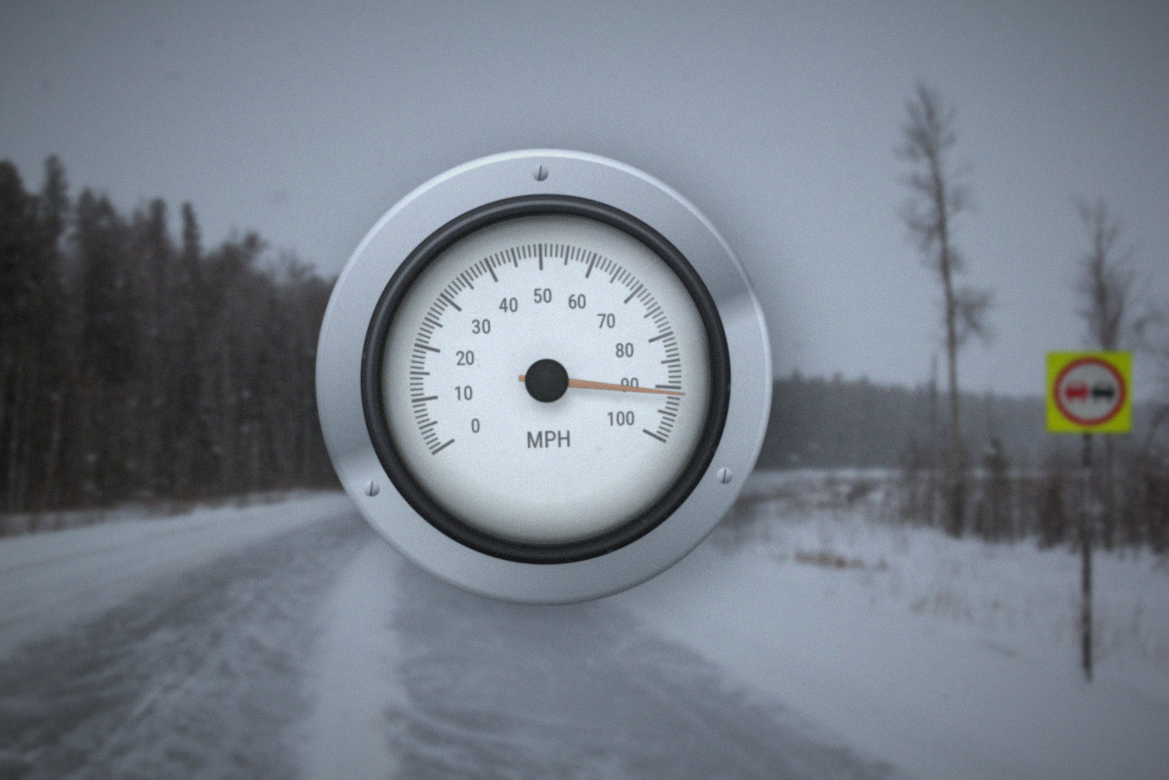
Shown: 91 mph
